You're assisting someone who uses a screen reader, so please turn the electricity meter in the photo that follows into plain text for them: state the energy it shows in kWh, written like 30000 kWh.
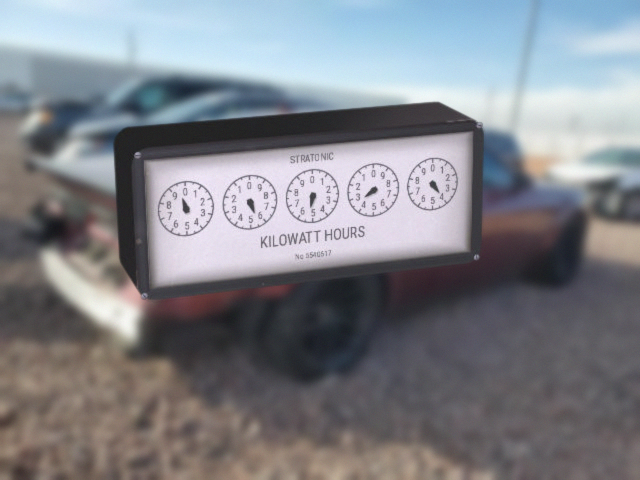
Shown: 95534 kWh
